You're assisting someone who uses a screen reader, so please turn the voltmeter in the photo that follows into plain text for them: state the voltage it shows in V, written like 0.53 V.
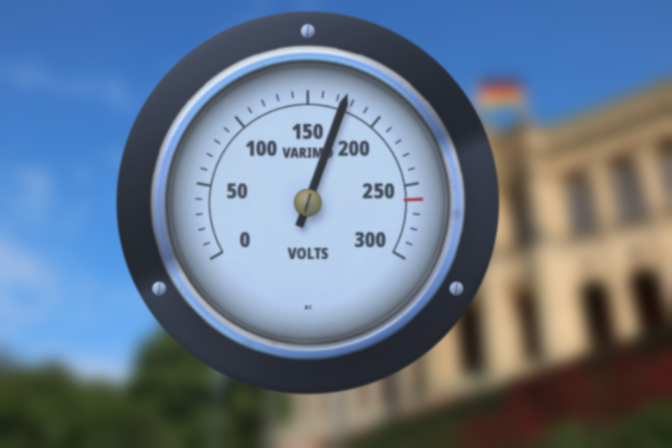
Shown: 175 V
